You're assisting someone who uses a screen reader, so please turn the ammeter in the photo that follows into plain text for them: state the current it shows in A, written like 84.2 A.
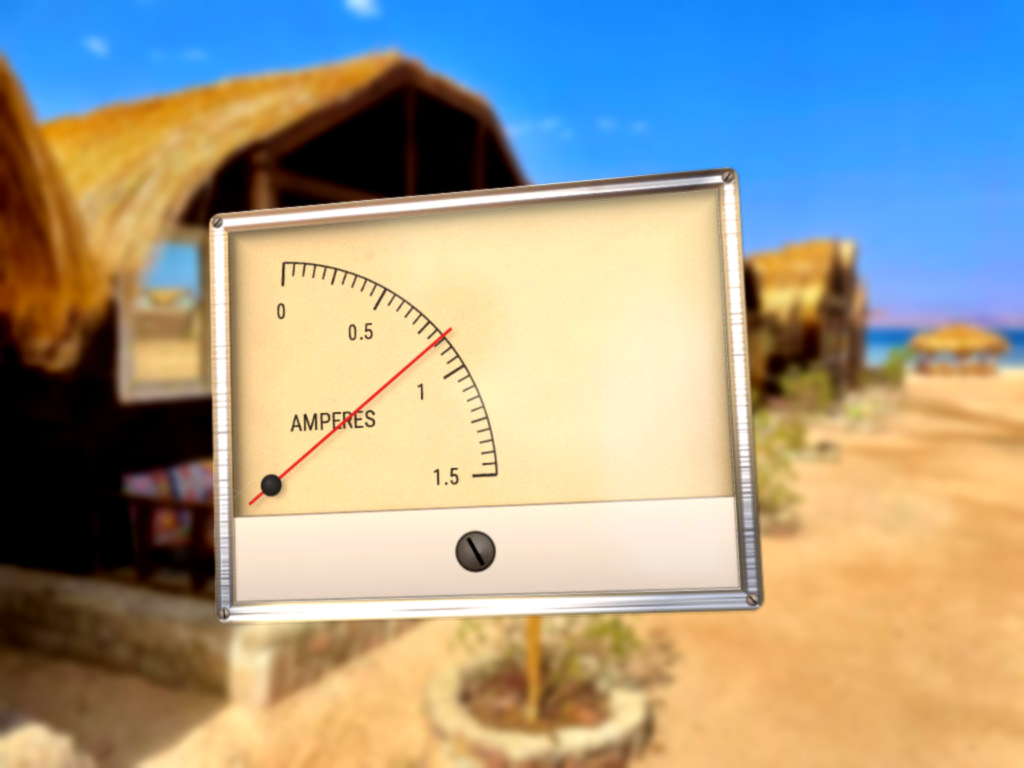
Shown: 0.85 A
